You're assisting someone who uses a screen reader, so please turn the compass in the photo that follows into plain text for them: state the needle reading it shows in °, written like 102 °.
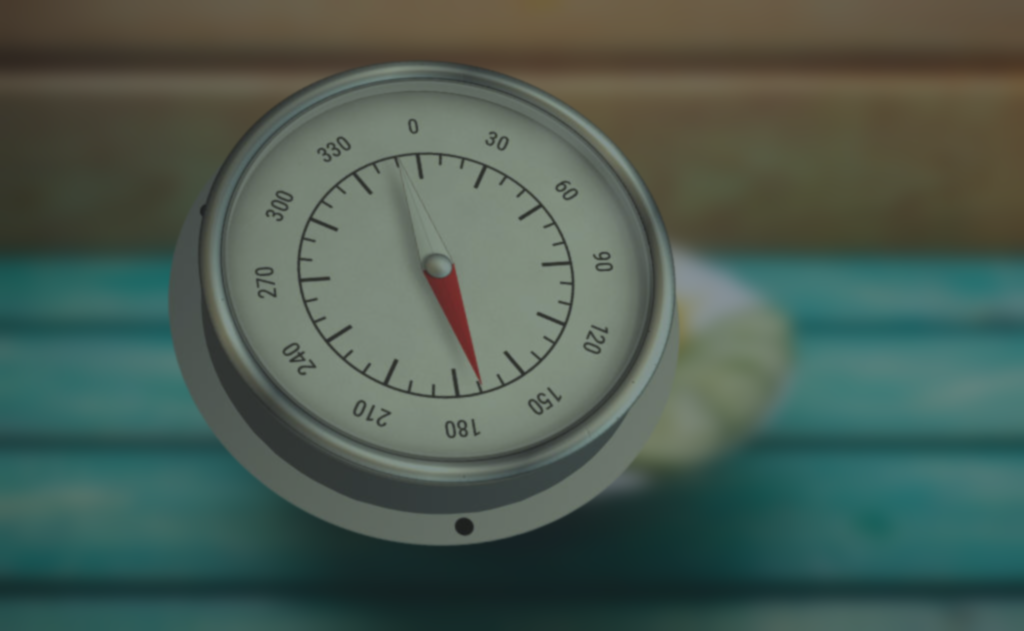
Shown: 170 °
